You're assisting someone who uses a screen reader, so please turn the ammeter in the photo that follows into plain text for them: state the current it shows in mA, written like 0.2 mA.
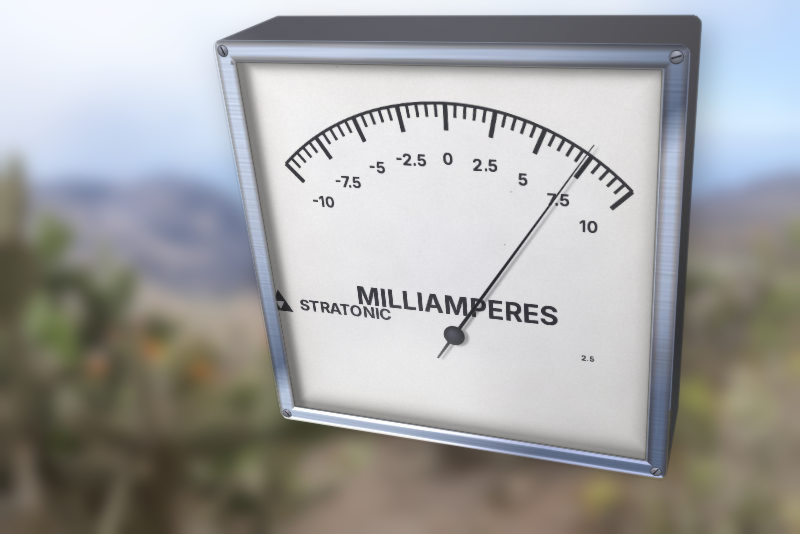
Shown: 7.25 mA
